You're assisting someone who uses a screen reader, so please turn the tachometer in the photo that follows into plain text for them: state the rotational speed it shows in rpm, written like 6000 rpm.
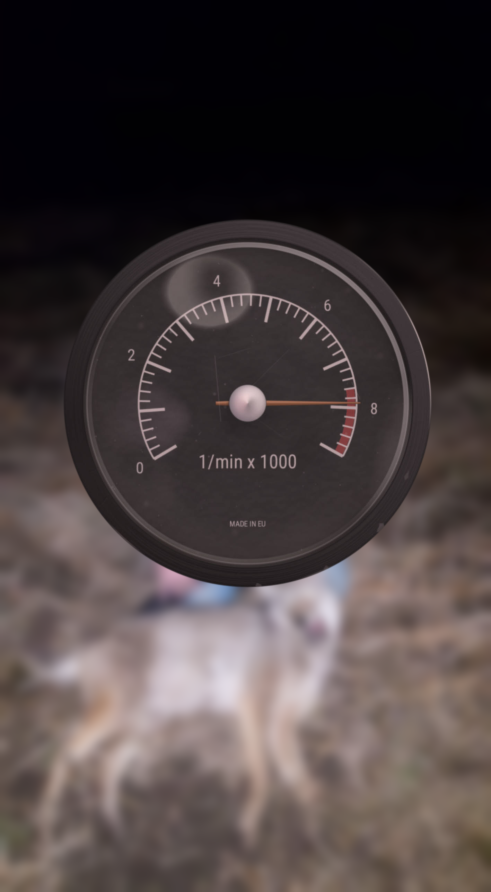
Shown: 7900 rpm
